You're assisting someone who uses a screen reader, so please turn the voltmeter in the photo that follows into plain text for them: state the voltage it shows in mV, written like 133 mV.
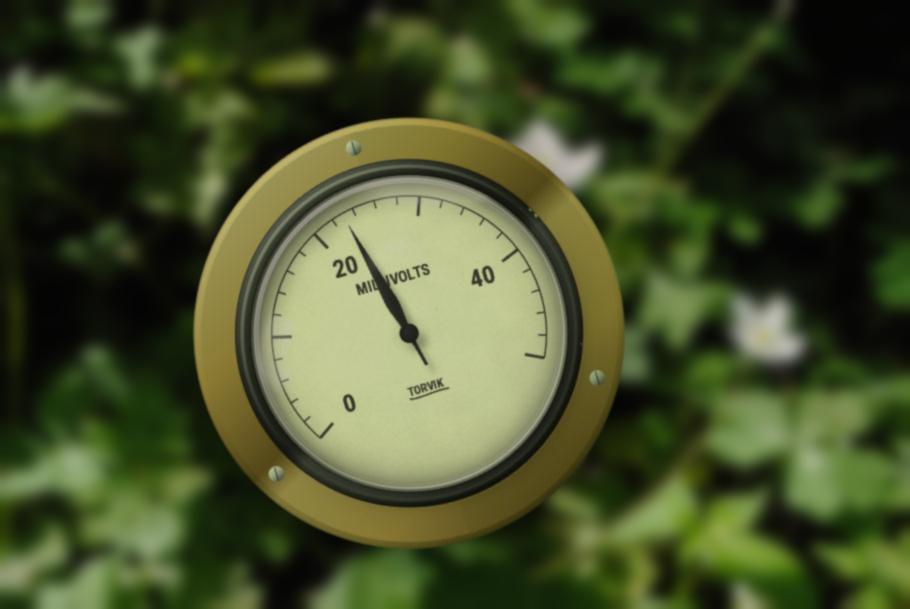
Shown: 23 mV
